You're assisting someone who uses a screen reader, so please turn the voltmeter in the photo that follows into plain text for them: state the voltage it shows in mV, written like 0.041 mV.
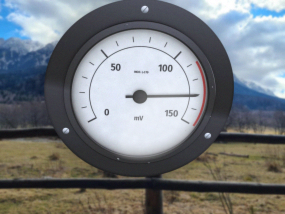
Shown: 130 mV
